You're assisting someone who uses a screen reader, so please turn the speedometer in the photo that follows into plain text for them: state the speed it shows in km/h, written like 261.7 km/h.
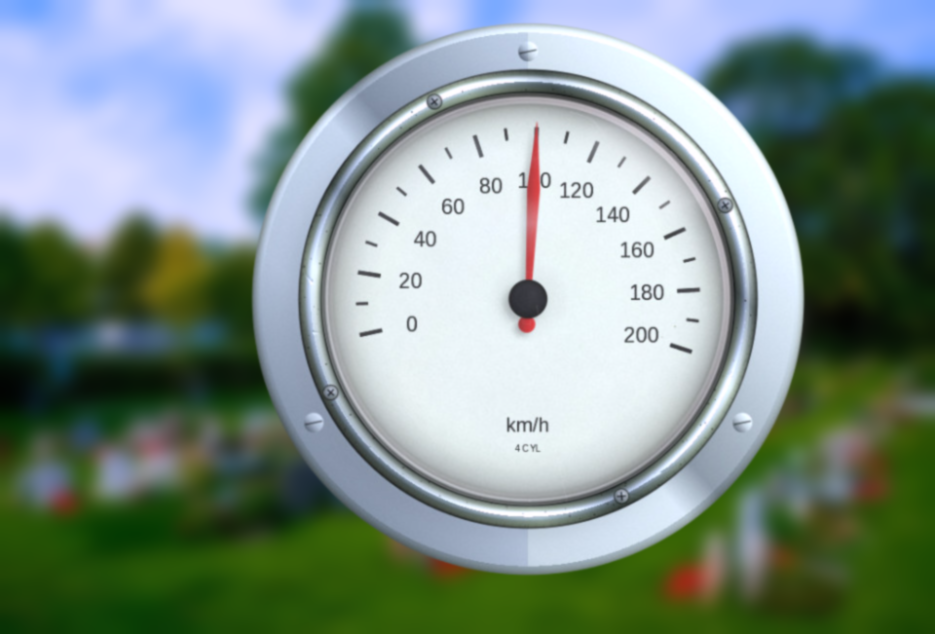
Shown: 100 km/h
